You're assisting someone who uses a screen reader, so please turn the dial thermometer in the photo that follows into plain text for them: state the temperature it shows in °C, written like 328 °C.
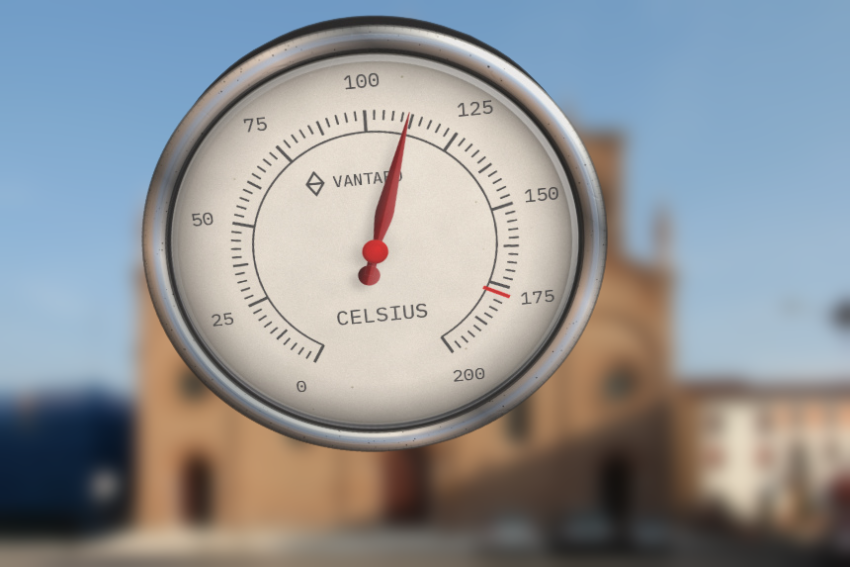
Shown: 111.25 °C
